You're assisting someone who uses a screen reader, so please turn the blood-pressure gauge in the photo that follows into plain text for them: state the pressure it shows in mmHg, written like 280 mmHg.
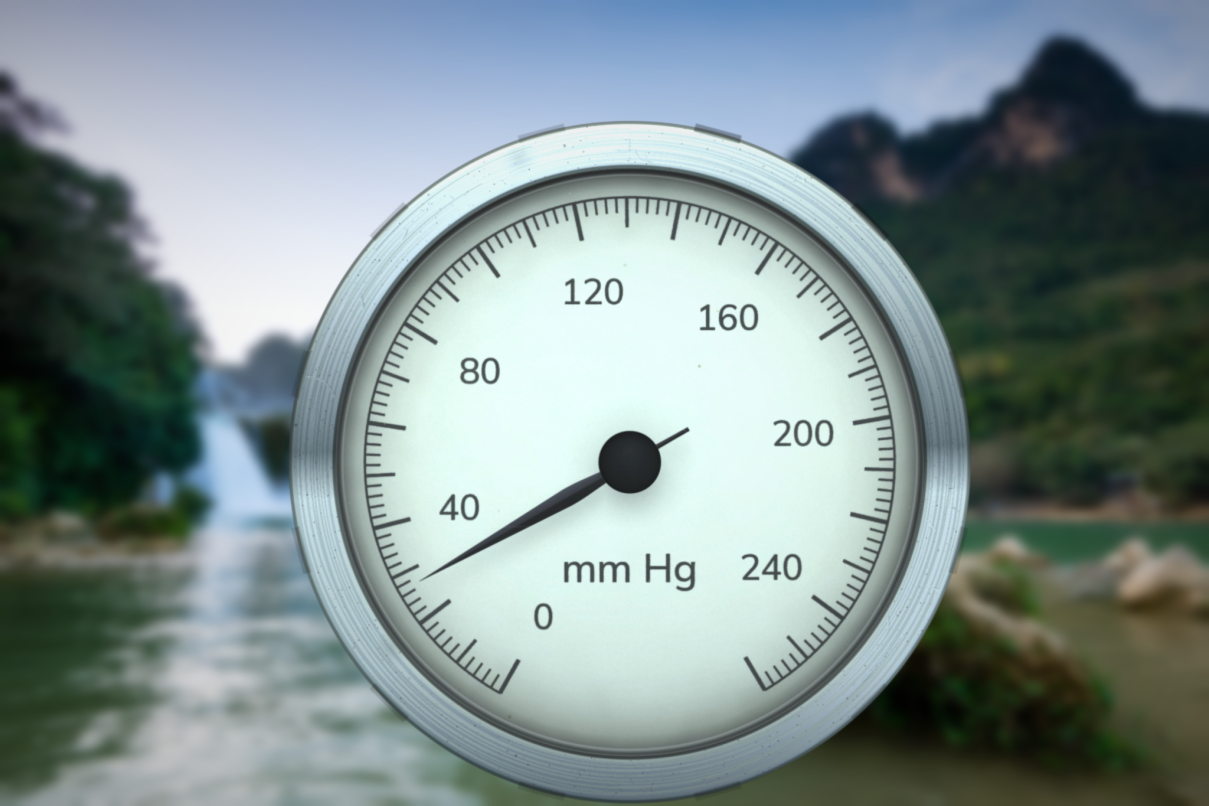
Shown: 27 mmHg
